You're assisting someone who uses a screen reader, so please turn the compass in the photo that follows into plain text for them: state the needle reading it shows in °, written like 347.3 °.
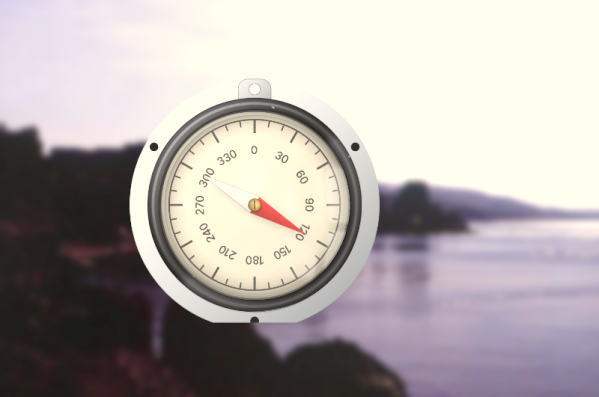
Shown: 120 °
